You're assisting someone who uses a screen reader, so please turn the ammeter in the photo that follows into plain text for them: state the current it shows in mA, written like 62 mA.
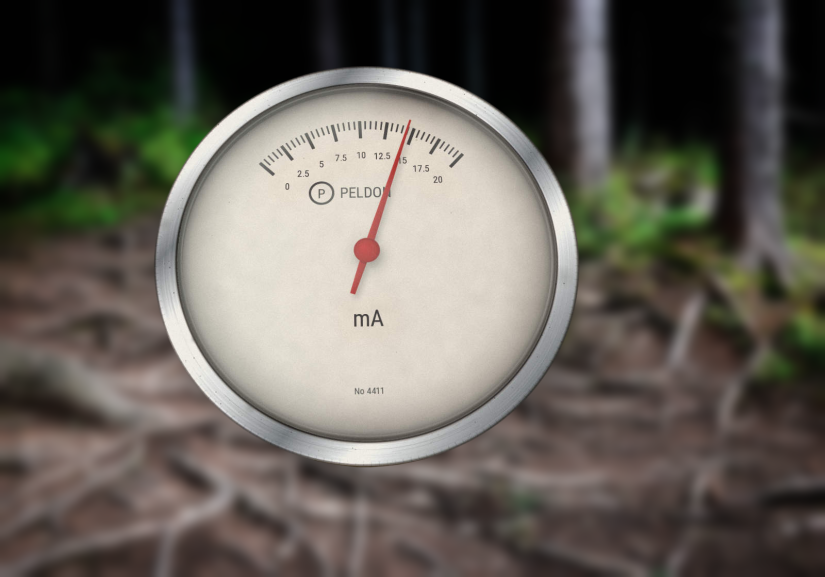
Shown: 14.5 mA
